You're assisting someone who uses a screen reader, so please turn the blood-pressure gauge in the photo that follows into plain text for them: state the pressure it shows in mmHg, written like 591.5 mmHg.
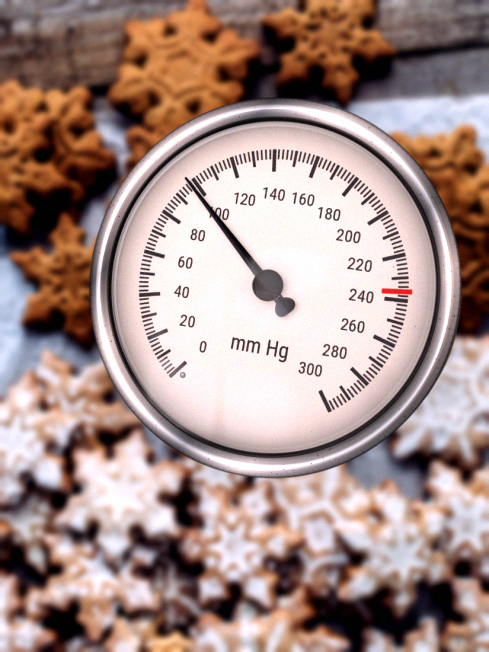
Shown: 98 mmHg
